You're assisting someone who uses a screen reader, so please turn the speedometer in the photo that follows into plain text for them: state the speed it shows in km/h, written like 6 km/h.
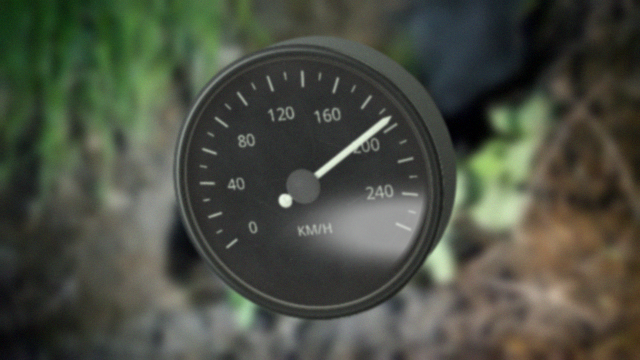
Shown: 195 km/h
